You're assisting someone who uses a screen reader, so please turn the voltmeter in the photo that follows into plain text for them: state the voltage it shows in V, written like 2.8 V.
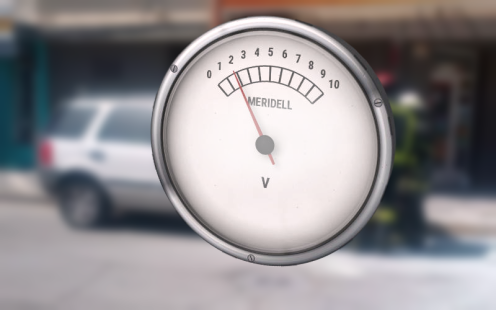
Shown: 2 V
